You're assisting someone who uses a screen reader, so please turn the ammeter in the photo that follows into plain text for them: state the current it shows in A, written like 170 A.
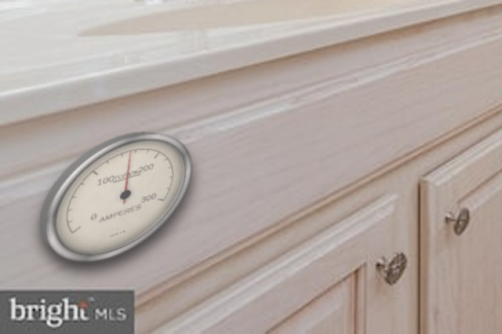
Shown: 150 A
